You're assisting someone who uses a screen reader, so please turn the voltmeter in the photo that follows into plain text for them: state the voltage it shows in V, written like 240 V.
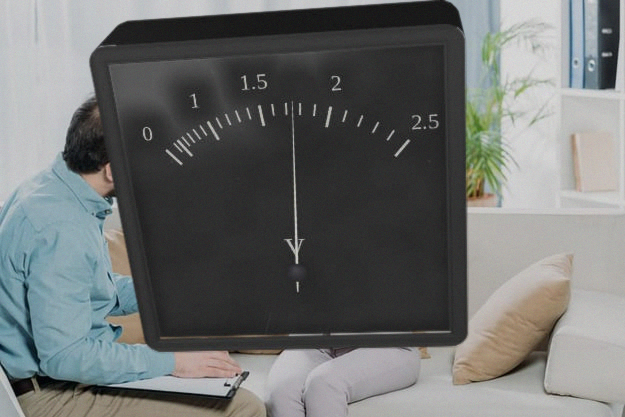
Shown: 1.75 V
